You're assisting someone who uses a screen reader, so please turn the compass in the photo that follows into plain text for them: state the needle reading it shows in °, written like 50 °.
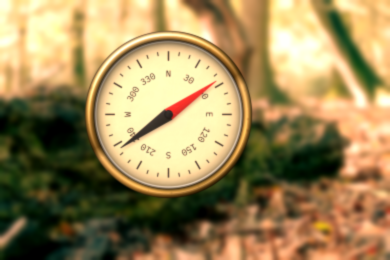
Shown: 55 °
